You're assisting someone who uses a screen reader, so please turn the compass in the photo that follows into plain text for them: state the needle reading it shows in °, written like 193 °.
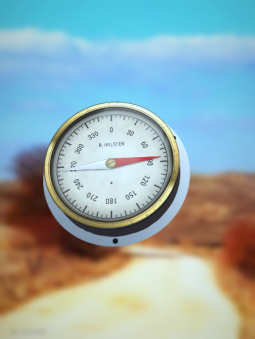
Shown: 85 °
